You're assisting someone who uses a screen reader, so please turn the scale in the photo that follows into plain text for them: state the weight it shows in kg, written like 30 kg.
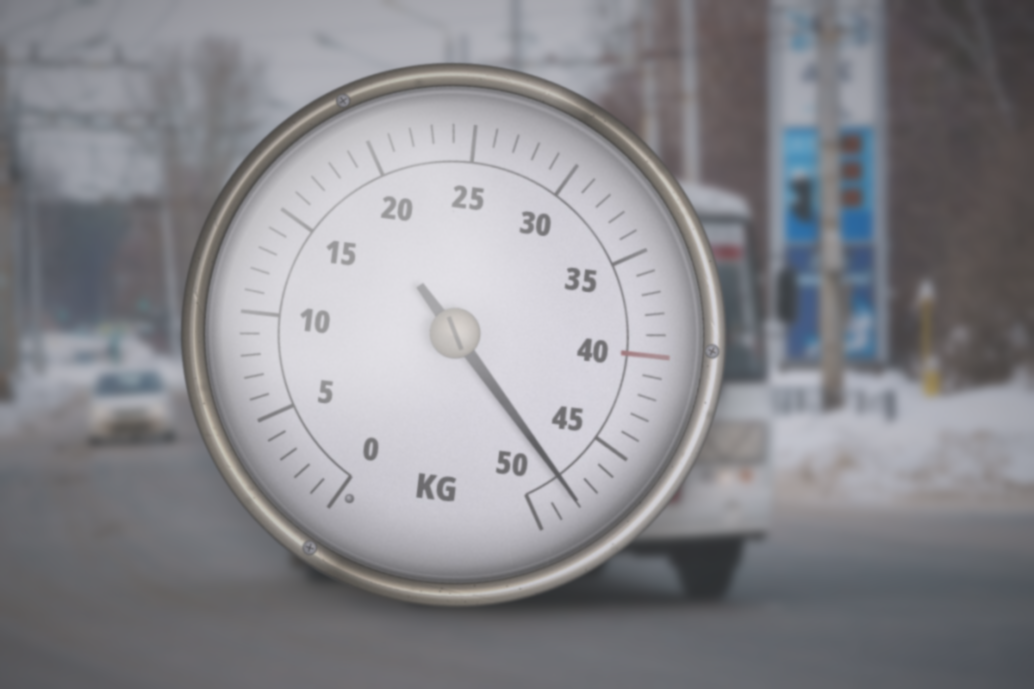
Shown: 48 kg
